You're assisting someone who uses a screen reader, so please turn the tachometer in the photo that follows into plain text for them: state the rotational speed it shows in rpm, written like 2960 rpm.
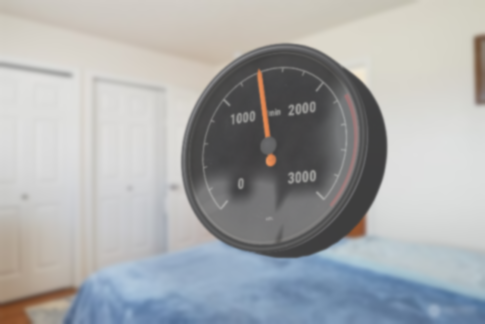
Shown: 1400 rpm
